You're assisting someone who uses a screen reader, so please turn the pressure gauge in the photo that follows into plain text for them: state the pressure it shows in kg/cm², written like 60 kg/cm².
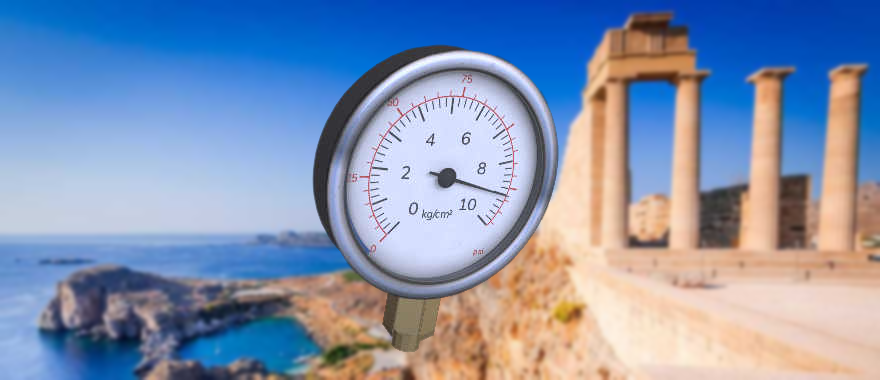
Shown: 9 kg/cm²
